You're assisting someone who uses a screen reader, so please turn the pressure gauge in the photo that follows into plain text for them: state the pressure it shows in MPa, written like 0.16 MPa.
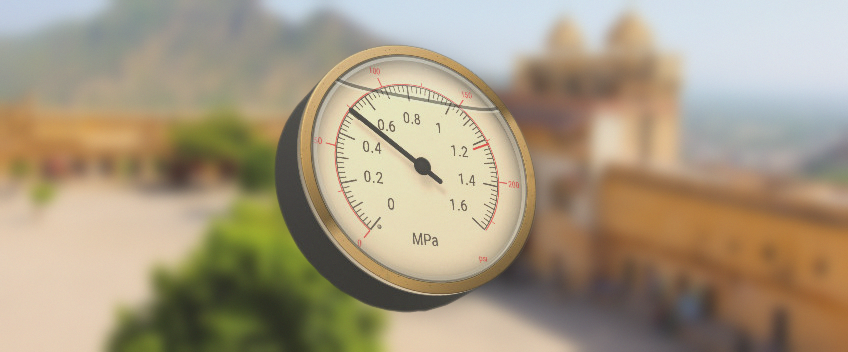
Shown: 0.5 MPa
